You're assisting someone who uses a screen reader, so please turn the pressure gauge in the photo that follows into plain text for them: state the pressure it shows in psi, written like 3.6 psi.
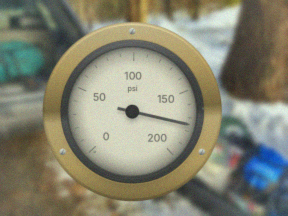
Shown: 175 psi
